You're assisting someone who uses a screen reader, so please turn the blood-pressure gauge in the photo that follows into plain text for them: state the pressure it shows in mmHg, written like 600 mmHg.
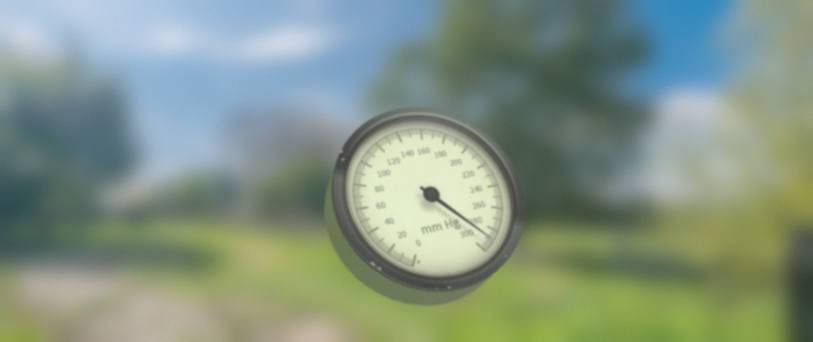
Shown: 290 mmHg
